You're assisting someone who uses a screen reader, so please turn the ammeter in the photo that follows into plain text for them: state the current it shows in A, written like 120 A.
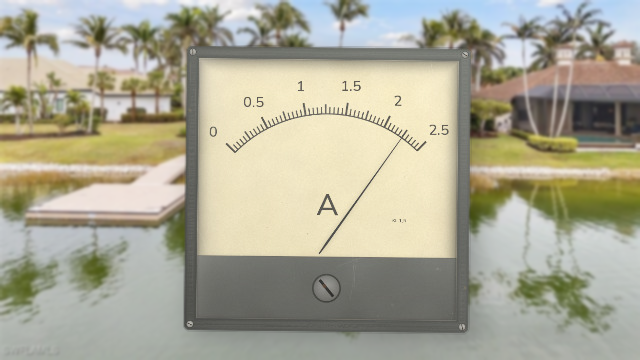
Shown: 2.25 A
